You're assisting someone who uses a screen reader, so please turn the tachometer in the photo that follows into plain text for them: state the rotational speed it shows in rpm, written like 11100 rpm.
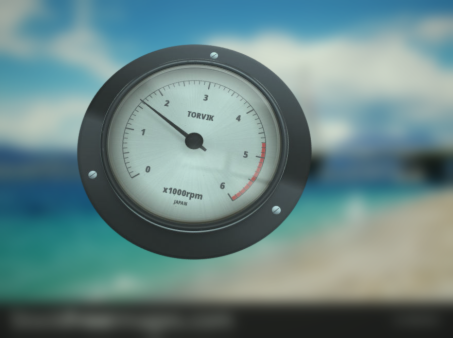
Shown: 1600 rpm
